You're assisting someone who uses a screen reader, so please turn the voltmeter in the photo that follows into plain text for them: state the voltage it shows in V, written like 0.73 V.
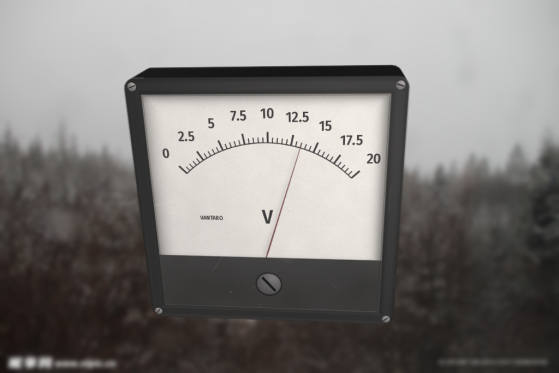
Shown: 13.5 V
